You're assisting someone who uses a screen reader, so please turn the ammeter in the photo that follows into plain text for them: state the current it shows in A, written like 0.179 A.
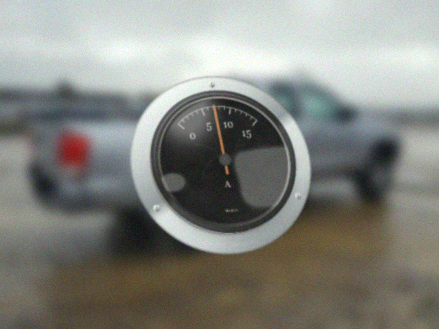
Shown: 7 A
